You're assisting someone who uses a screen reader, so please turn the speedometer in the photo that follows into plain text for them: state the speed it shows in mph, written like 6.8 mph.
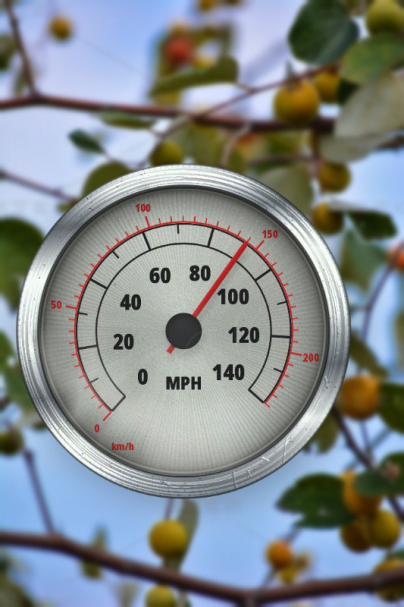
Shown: 90 mph
